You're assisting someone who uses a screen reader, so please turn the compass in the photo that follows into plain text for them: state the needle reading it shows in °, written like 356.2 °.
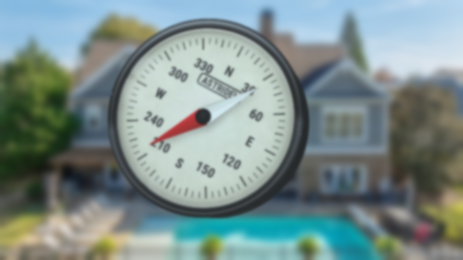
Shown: 215 °
